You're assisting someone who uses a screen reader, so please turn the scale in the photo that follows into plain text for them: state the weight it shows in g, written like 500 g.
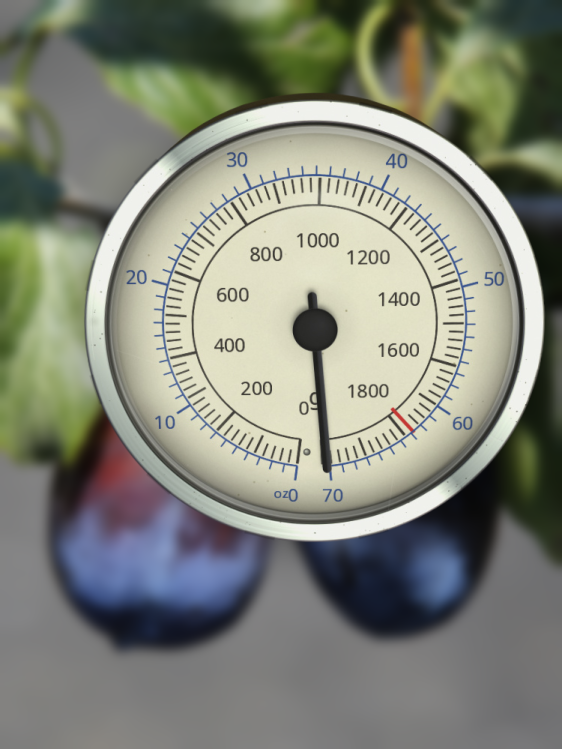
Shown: 1990 g
